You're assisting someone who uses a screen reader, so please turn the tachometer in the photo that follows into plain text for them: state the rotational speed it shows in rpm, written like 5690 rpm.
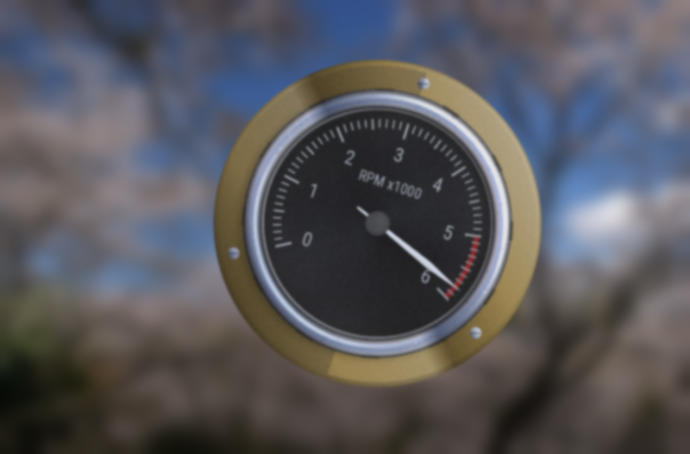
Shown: 5800 rpm
